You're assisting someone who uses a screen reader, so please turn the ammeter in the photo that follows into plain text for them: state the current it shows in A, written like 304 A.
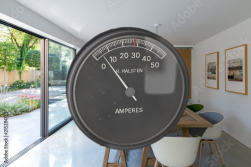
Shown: 5 A
